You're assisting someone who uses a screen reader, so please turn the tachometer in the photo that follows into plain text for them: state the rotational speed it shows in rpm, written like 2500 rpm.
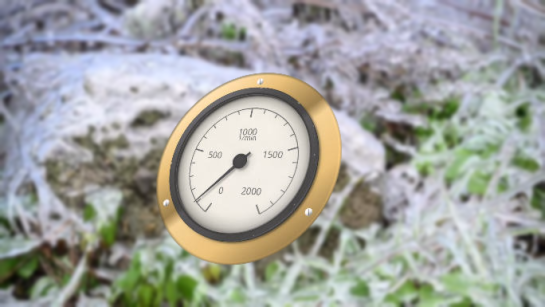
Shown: 100 rpm
